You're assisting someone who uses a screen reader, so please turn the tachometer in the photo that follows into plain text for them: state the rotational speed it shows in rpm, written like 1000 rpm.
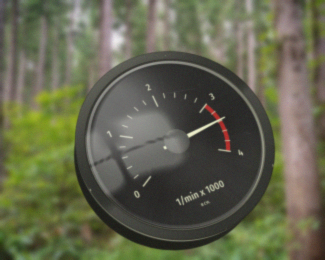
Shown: 3400 rpm
